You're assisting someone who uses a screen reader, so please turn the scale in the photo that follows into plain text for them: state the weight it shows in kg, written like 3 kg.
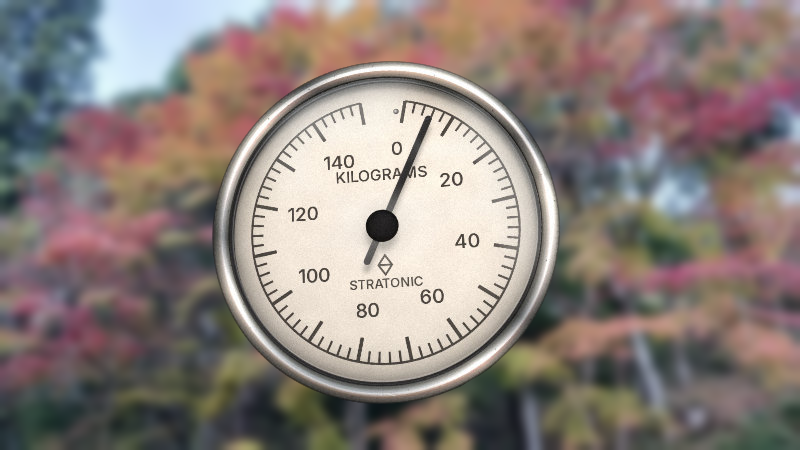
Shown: 6 kg
